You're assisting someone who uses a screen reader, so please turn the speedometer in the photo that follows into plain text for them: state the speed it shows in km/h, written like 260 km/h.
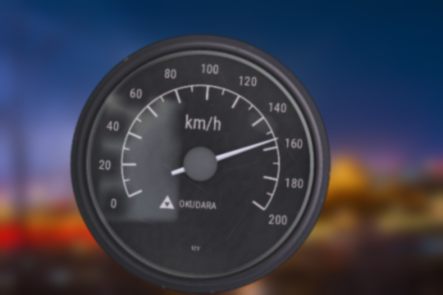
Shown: 155 km/h
